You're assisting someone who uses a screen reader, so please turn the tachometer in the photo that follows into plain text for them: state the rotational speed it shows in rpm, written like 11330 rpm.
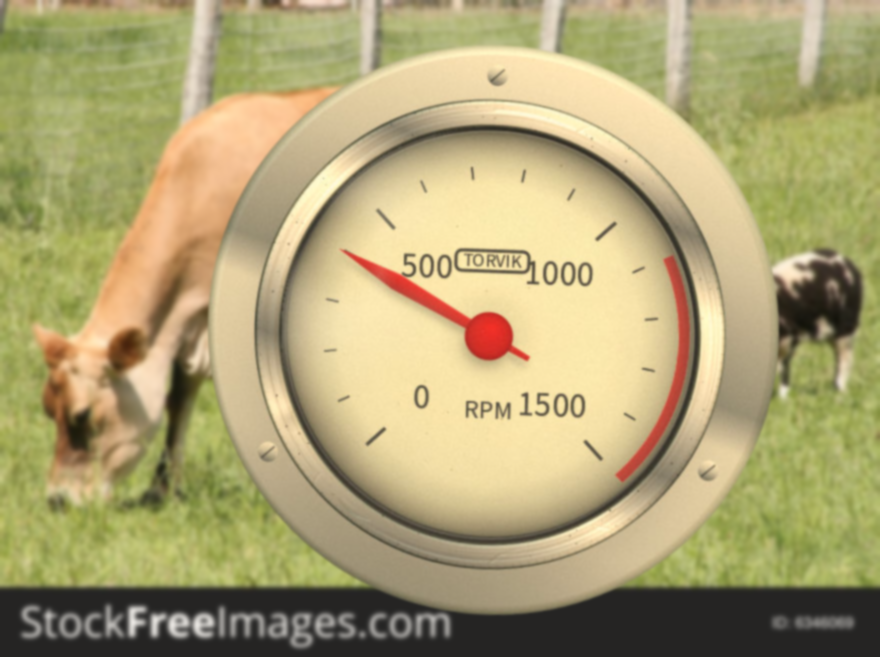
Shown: 400 rpm
